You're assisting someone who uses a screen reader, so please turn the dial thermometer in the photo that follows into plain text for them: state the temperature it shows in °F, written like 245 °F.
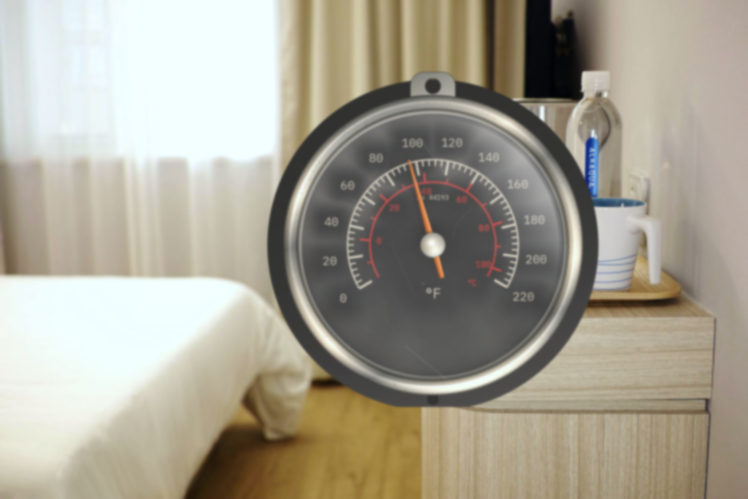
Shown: 96 °F
